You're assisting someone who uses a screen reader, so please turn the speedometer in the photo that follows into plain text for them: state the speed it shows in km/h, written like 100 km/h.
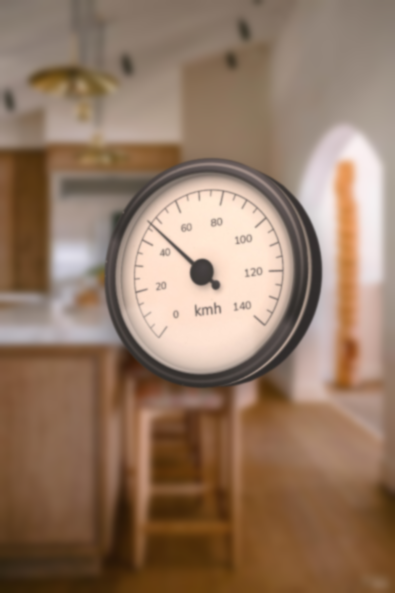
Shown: 47.5 km/h
